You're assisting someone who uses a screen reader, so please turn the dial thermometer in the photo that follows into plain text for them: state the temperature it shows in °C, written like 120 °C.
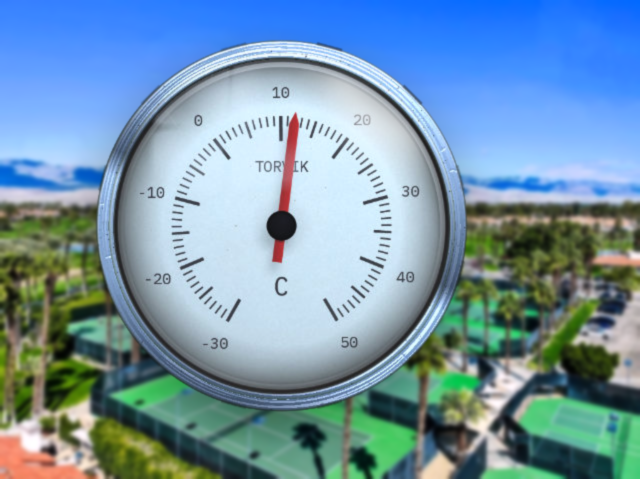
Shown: 12 °C
